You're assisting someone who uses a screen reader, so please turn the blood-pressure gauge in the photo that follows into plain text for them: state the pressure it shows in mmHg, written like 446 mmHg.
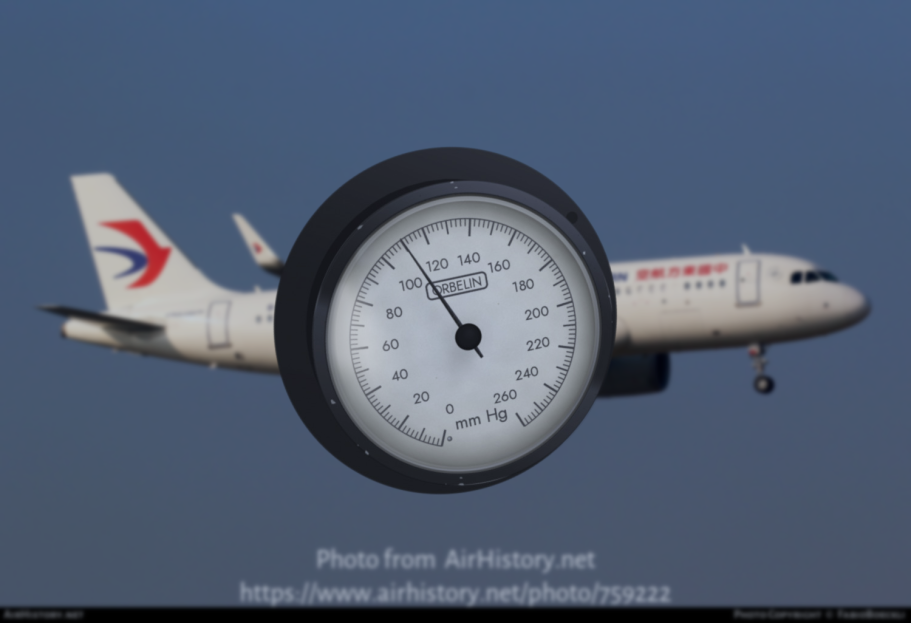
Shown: 110 mmHg
